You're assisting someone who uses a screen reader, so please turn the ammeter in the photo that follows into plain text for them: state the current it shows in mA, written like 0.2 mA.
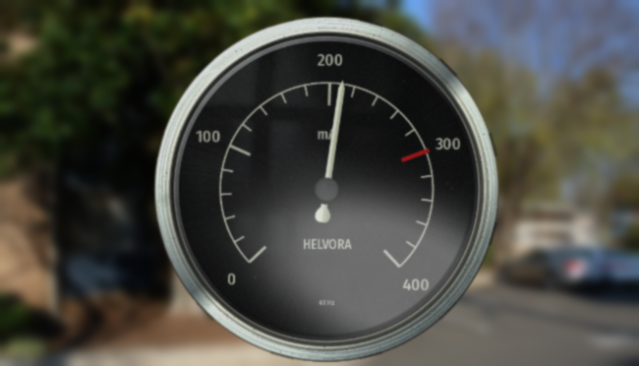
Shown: 210 mA
